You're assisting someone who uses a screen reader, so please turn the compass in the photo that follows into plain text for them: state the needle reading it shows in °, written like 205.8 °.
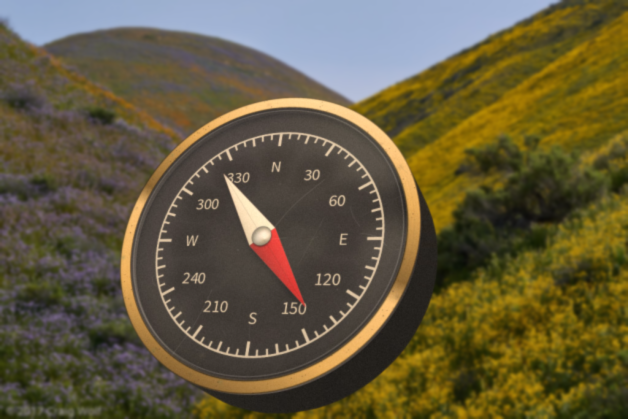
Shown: 142.5 °
